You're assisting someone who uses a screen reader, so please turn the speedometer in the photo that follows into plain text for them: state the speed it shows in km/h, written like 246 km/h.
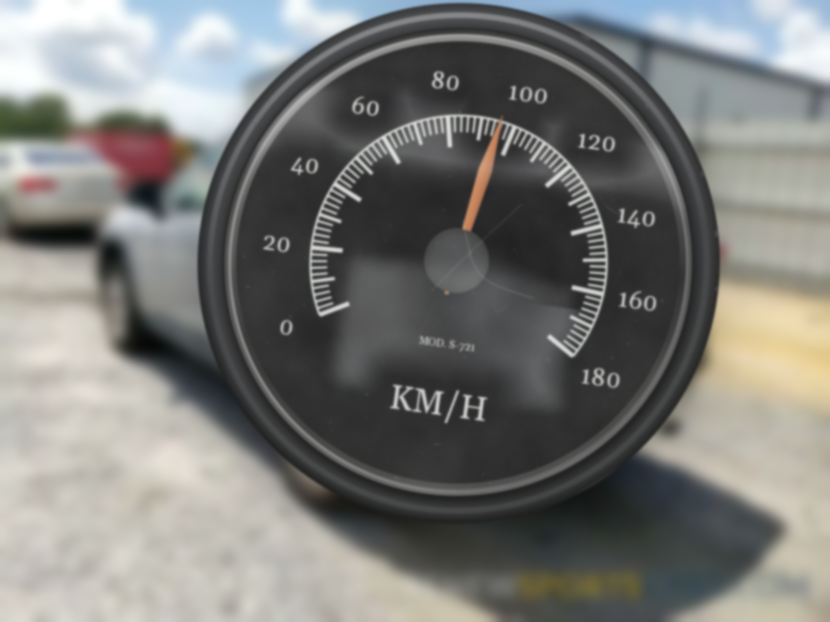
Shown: 96 km/h
